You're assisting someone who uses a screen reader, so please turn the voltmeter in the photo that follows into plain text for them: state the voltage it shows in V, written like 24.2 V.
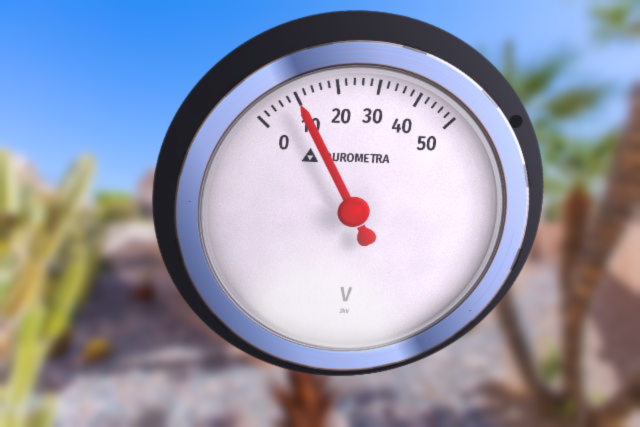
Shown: 10 V
